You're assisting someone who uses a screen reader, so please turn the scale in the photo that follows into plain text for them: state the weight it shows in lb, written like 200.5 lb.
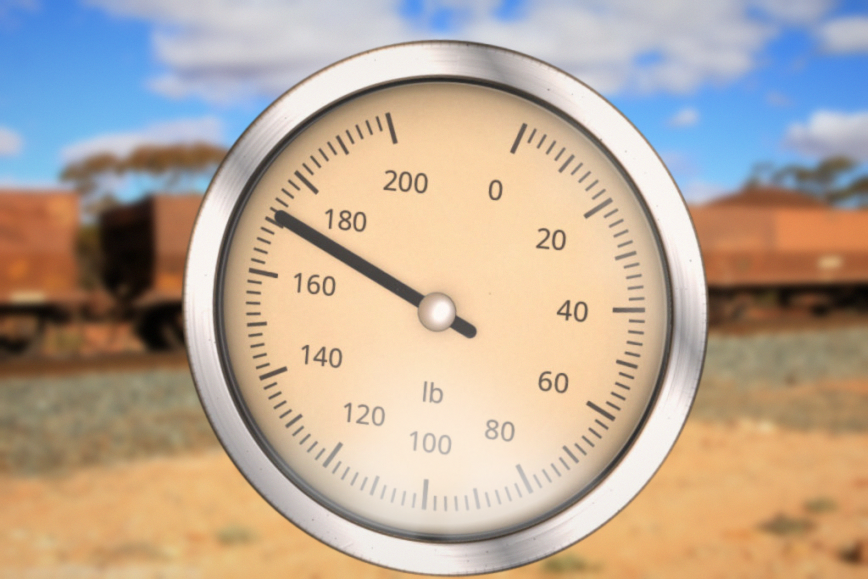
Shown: 172 lb
